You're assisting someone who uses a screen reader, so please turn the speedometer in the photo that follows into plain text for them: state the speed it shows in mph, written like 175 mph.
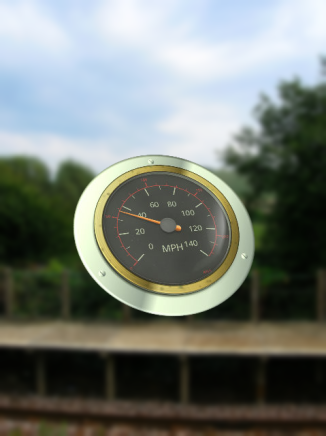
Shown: 35 mph
